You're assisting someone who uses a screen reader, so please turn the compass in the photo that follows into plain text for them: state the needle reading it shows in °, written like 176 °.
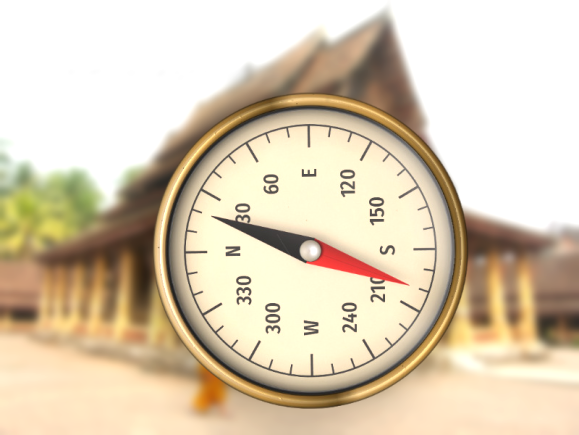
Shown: 200 °
